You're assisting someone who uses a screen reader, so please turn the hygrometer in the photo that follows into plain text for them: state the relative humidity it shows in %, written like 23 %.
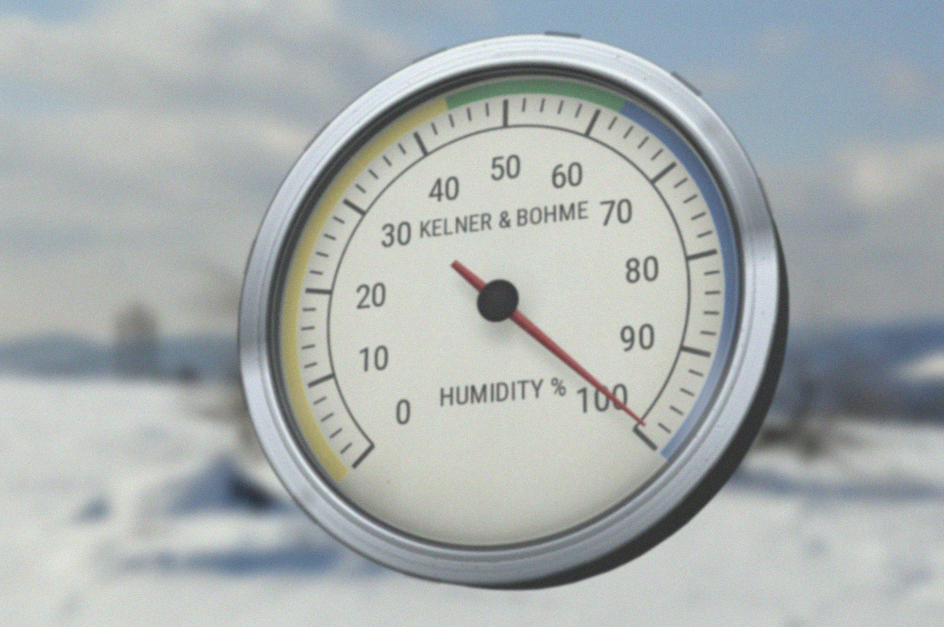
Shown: 99 %
